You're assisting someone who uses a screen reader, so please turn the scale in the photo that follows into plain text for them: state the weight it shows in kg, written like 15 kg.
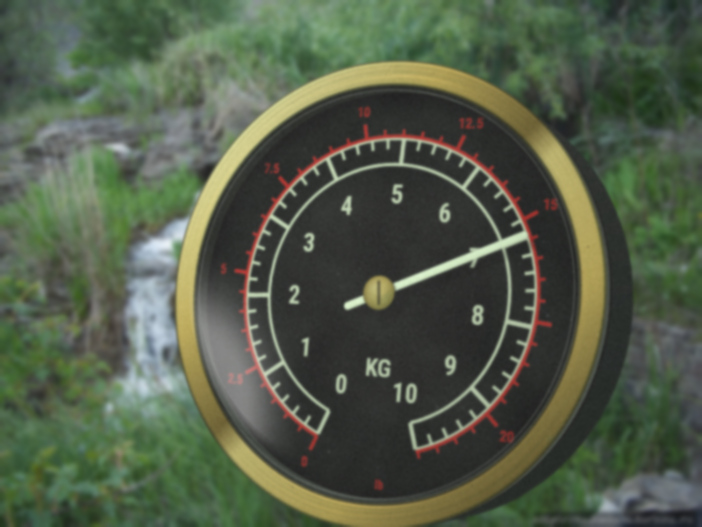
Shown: 7 kg
